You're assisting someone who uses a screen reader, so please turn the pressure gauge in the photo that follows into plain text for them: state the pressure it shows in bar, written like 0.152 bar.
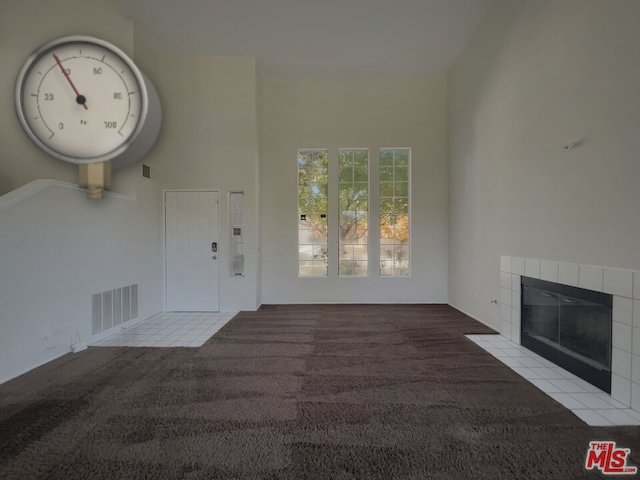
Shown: 40 bar
